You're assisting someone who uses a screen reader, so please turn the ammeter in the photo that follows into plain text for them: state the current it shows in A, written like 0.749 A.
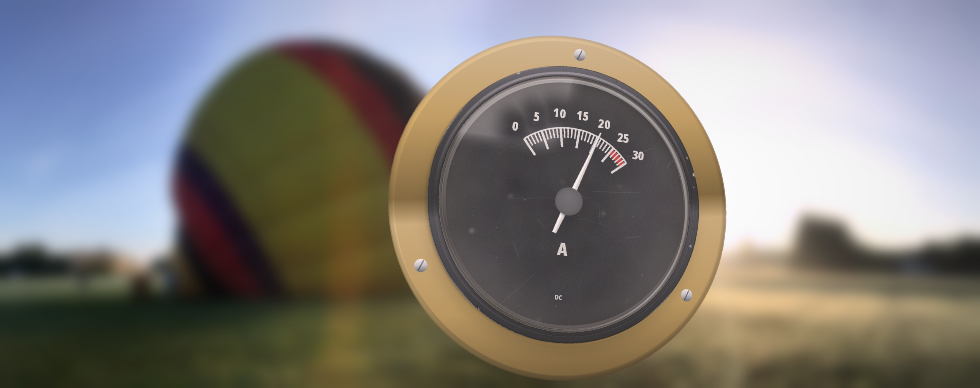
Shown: 20 A
